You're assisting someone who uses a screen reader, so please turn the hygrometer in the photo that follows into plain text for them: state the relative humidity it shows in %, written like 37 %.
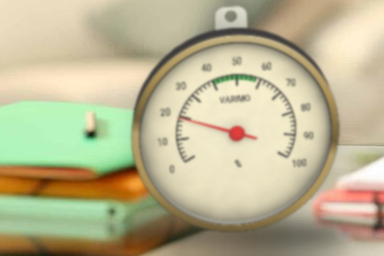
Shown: 20 %
